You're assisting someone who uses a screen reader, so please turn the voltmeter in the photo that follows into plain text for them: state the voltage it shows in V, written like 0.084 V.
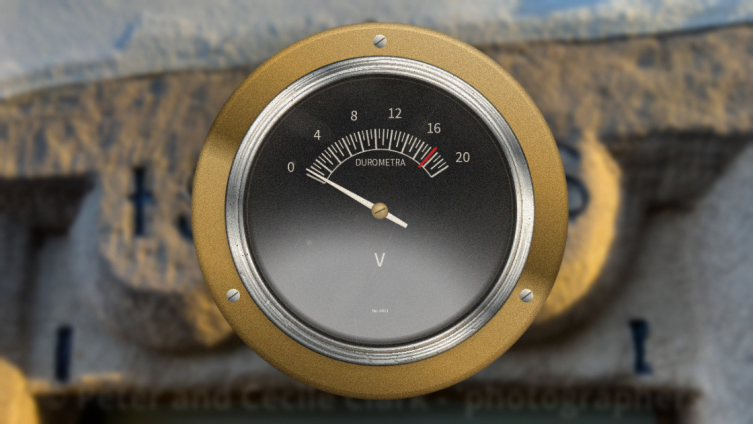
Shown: 0.5 V
